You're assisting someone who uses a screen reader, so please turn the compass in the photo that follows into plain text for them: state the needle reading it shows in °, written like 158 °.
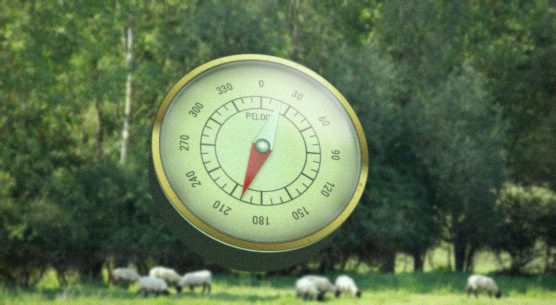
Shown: 200 °
